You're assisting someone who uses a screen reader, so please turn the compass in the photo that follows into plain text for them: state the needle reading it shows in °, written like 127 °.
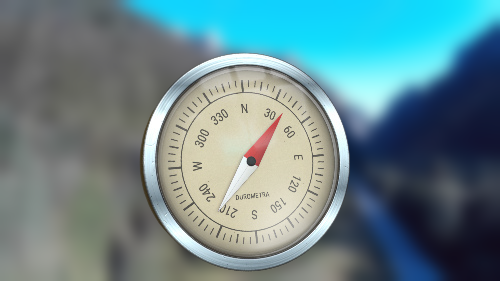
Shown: 40 °
